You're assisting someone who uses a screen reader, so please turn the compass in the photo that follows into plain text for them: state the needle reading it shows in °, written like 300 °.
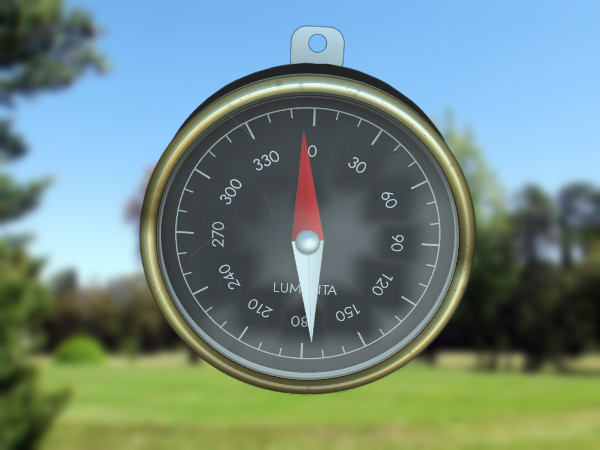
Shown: 355 °
